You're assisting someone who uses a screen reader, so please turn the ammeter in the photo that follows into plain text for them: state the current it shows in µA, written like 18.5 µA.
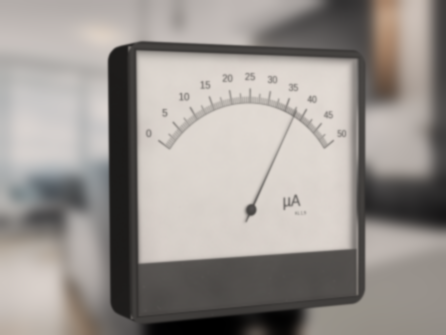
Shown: 37.5 µA
